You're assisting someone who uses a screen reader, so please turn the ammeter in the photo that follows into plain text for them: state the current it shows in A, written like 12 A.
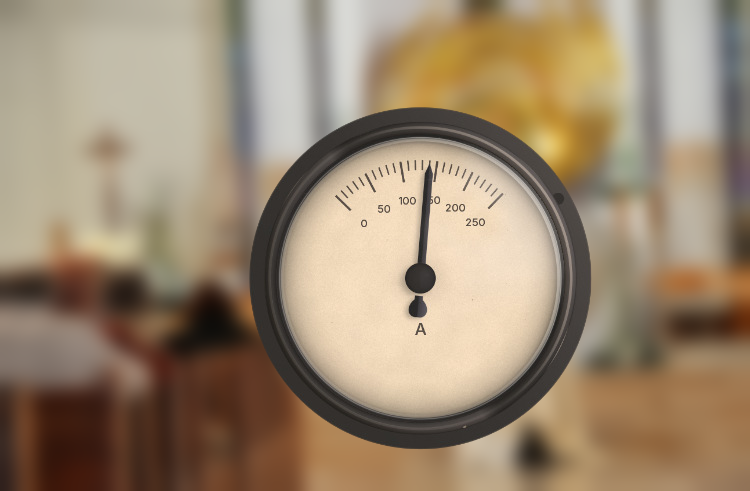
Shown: 140 A
